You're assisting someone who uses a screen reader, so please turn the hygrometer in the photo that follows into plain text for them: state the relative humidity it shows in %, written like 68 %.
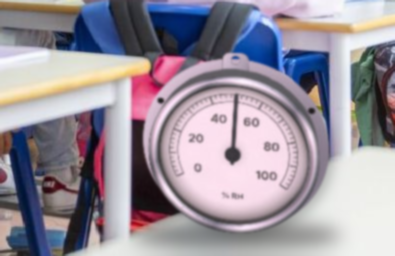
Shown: 50 %
